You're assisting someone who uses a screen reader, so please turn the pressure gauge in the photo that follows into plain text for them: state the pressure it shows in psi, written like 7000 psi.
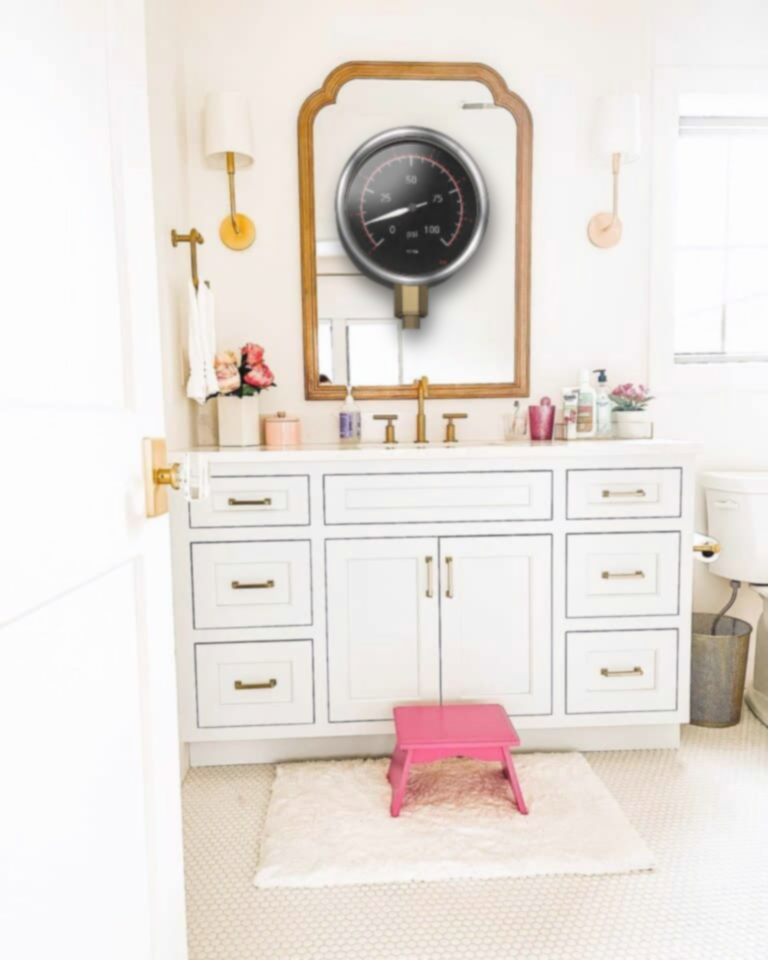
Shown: 10 psi
